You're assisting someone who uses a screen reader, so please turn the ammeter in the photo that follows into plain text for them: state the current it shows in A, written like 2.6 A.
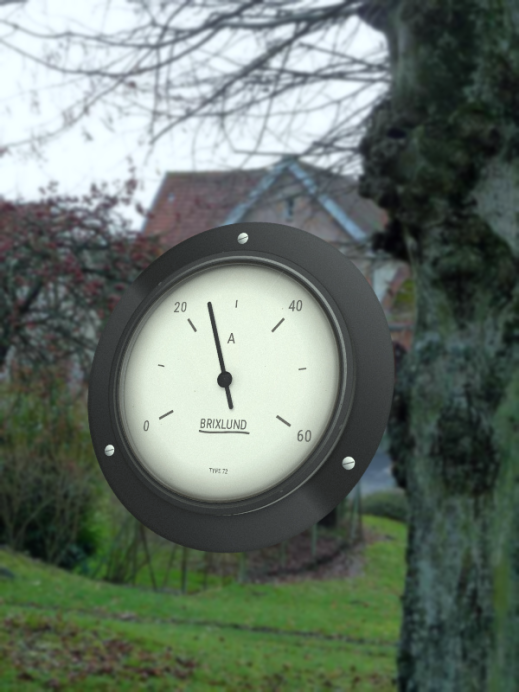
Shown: 25 A
